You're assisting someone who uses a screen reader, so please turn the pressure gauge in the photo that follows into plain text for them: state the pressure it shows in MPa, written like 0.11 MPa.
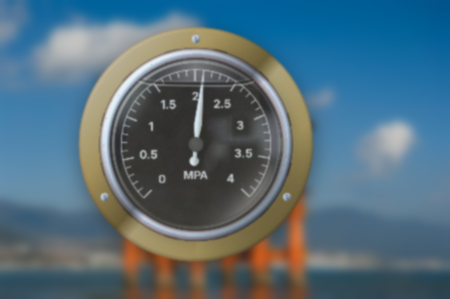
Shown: 2.1 MPa
